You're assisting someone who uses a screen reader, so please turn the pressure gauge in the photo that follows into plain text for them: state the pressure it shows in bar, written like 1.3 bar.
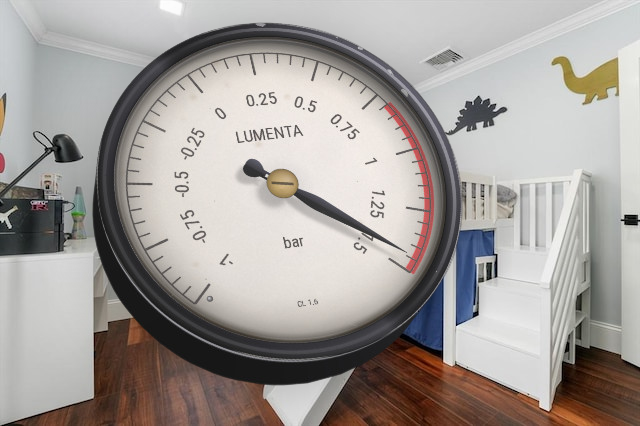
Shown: 1.45 bar
